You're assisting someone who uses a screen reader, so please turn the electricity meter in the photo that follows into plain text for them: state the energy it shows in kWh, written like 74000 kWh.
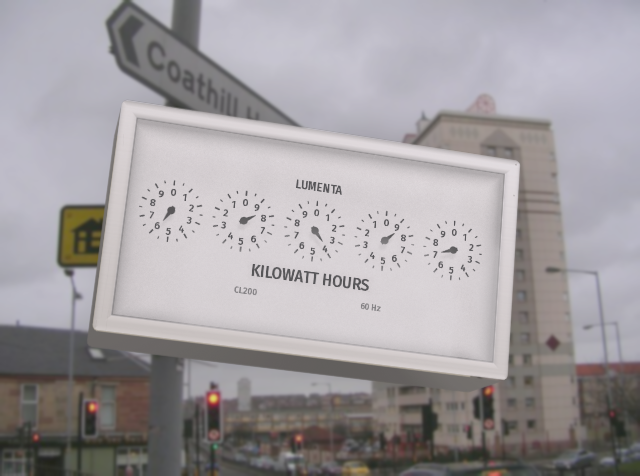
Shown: 58387 kWh
